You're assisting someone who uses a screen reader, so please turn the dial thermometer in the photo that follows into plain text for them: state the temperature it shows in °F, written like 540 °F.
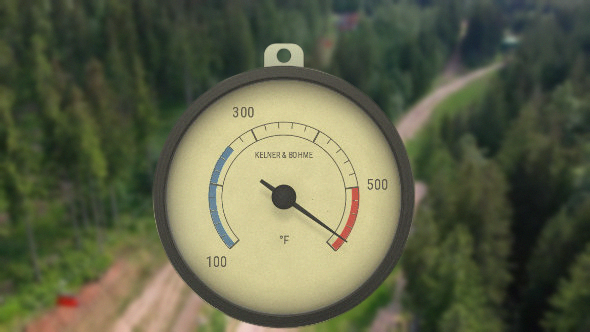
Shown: 580 °F
